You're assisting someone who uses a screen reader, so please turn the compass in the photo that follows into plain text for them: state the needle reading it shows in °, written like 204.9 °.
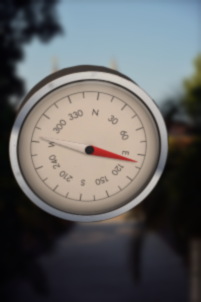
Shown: 97.5 °
